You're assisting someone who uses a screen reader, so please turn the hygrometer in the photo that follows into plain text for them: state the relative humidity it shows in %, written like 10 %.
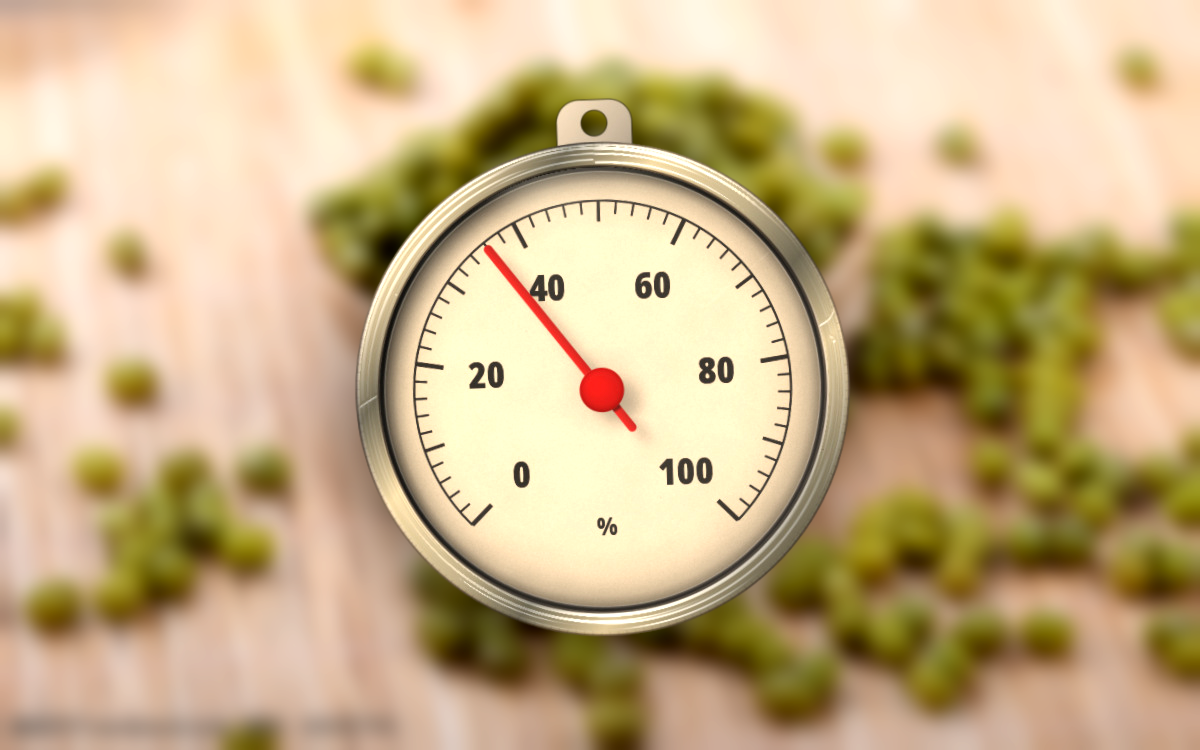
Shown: 36 %
